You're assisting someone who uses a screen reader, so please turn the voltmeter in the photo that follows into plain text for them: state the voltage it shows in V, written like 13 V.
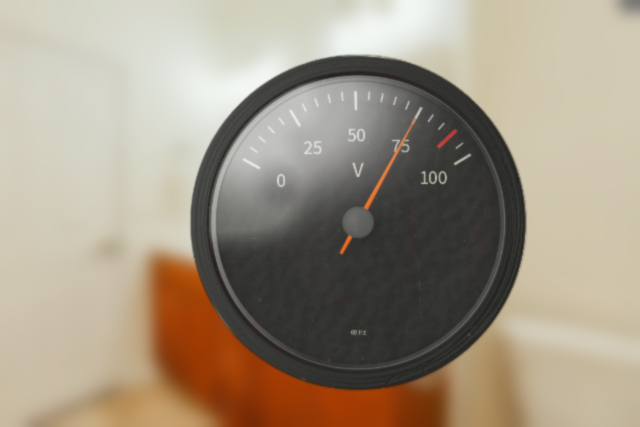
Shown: 75 V
